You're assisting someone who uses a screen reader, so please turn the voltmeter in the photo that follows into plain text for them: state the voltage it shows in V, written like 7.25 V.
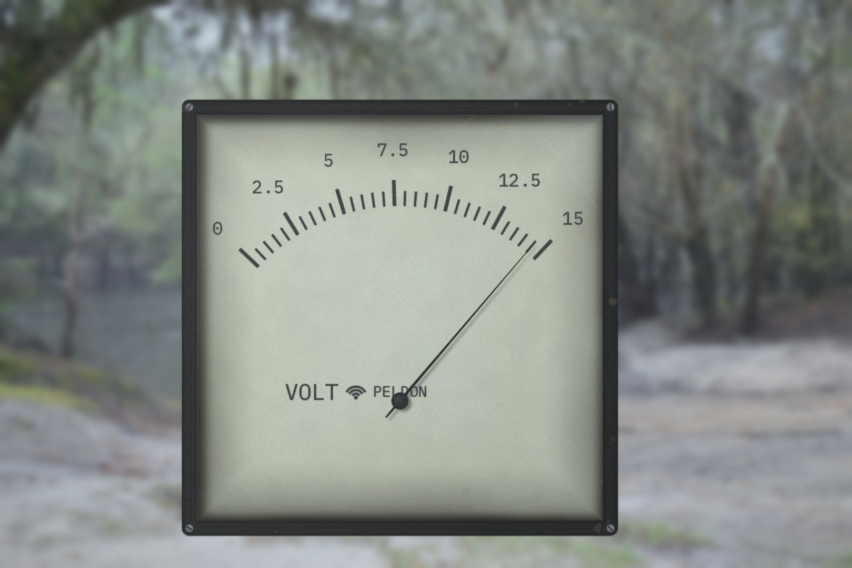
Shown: 14.5 V
